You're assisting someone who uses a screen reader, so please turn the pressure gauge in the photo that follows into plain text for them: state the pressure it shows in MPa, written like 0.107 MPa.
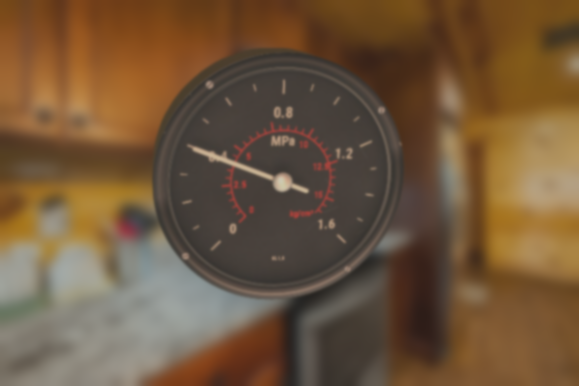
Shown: 0.4 MPa
